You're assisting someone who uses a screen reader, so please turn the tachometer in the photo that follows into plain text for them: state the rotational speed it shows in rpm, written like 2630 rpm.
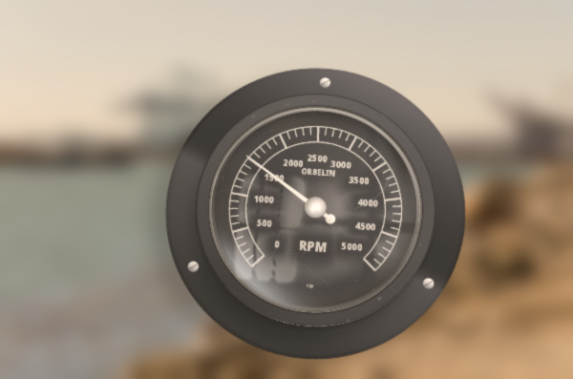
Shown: 1500 rpm
